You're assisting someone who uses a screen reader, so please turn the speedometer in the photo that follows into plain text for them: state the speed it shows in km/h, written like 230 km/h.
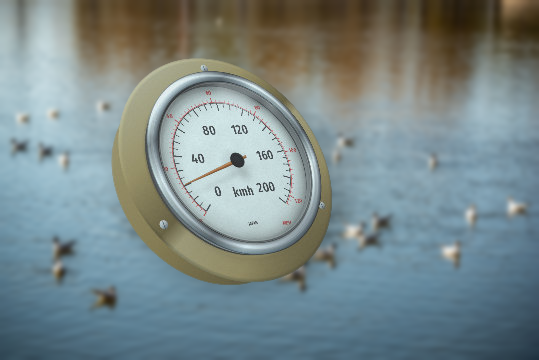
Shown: 20 km/h
